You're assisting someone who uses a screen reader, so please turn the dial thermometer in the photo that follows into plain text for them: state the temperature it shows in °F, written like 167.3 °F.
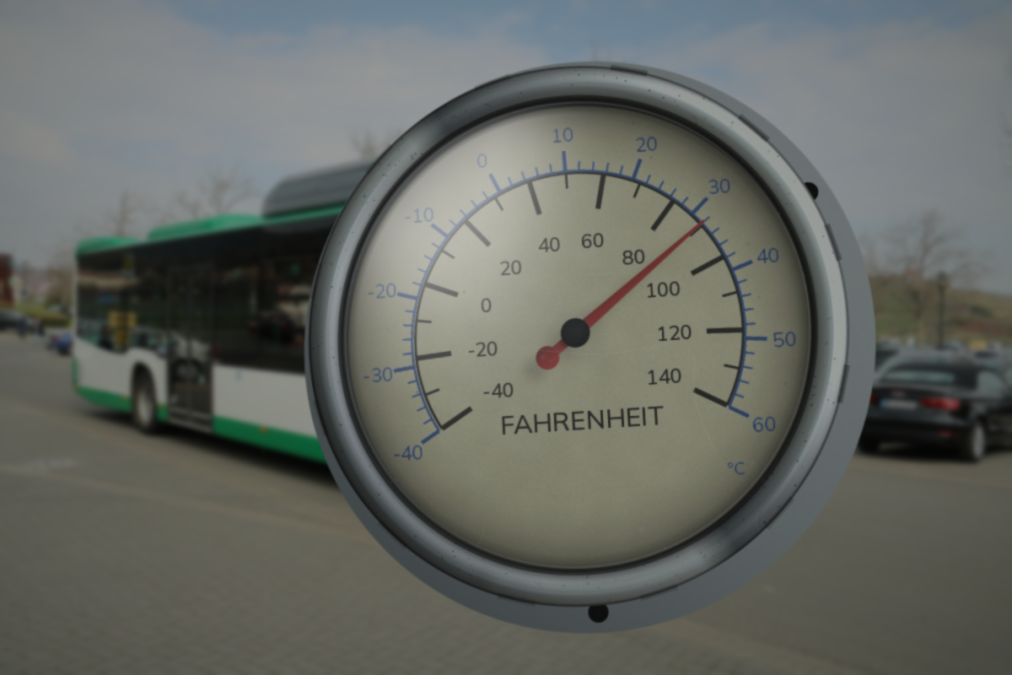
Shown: 90 °F
